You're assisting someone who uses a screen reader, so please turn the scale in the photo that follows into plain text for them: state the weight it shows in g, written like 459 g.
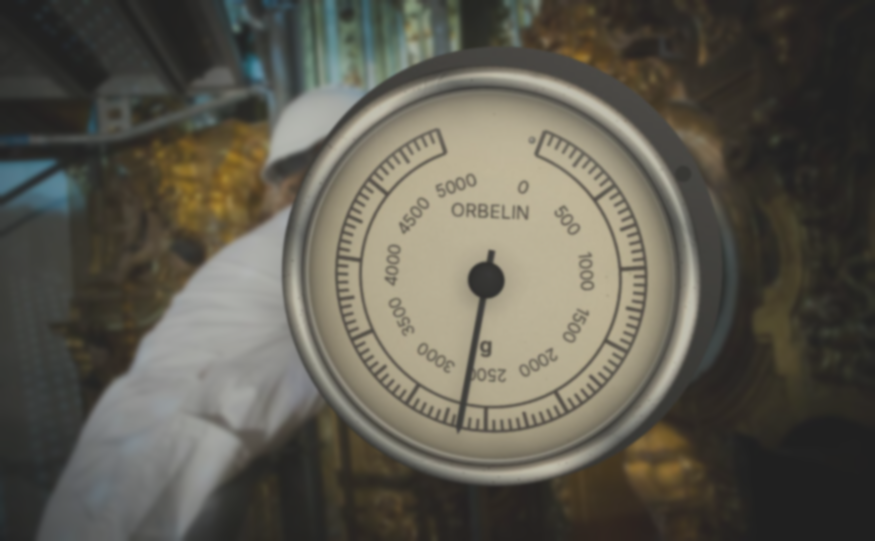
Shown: 2650 g
